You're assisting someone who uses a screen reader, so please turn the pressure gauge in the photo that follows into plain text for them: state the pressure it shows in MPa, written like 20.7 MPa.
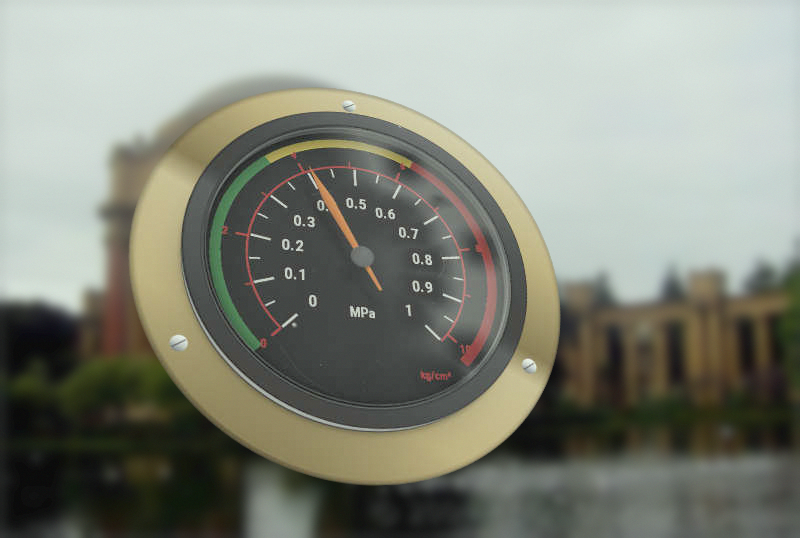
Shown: 0.4 MPa
